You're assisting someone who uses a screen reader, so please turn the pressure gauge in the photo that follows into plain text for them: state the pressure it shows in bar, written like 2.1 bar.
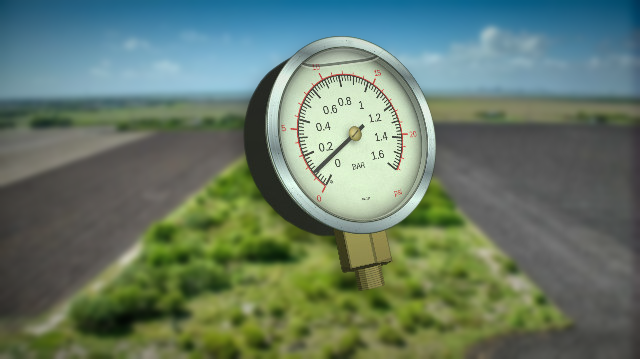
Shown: 0.1 bar
